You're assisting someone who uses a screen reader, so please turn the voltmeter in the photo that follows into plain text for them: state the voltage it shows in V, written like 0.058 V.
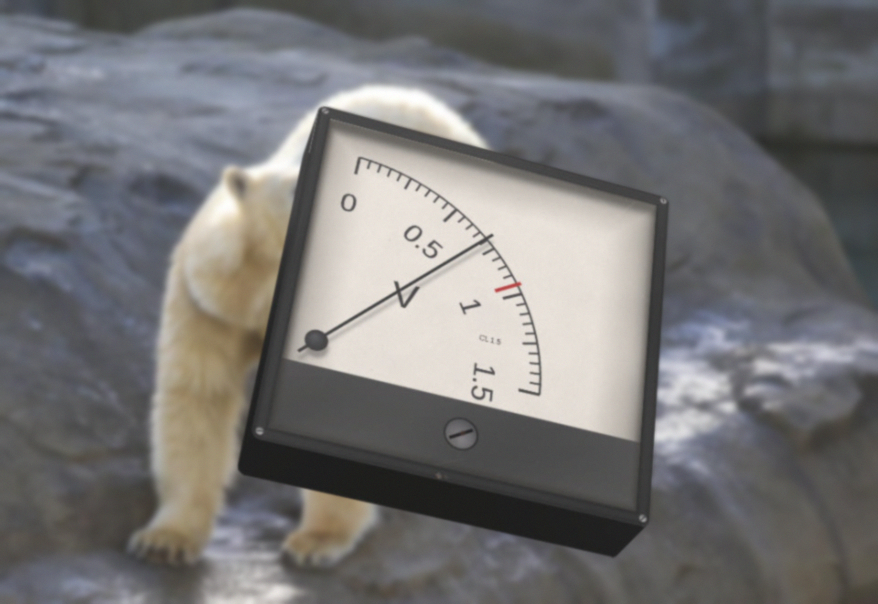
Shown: 0.7 V
